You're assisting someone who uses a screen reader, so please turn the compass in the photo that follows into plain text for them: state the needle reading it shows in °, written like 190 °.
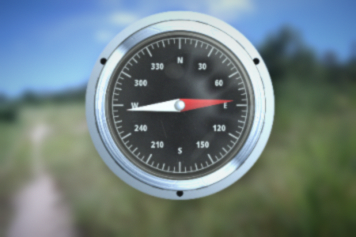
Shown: 85 °
